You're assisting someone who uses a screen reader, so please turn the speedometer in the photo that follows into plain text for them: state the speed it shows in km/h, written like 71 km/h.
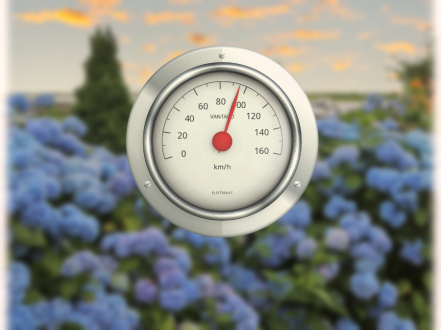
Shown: 95 km/h
